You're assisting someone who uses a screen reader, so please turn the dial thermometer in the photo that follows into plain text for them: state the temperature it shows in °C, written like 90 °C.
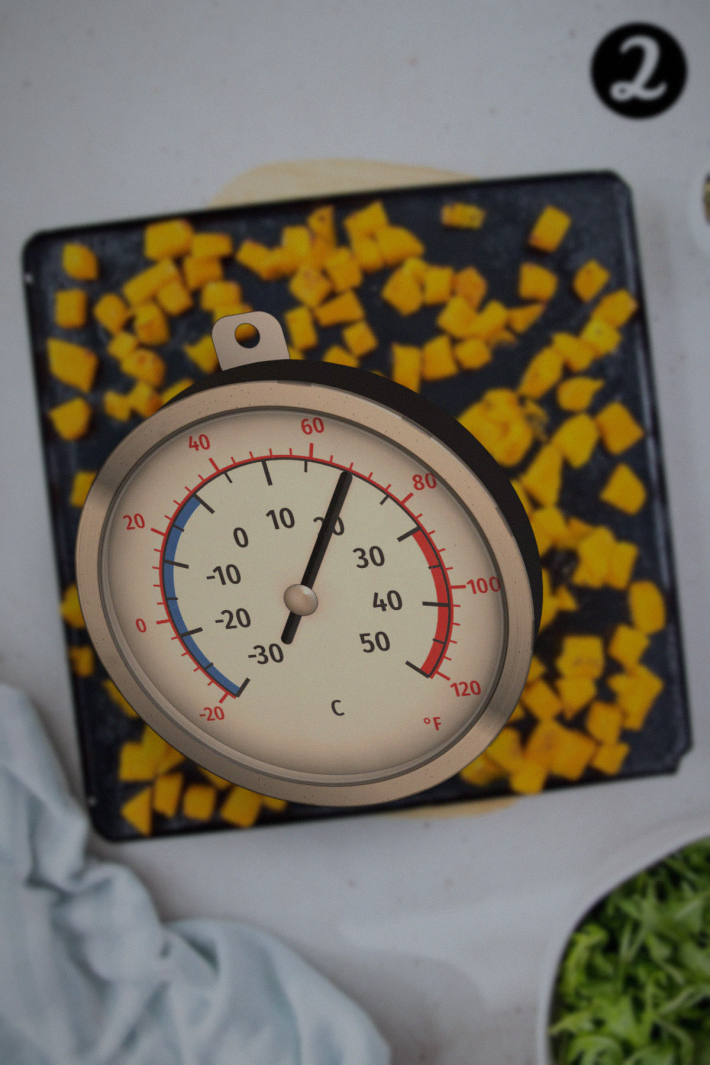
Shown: 20 °C
